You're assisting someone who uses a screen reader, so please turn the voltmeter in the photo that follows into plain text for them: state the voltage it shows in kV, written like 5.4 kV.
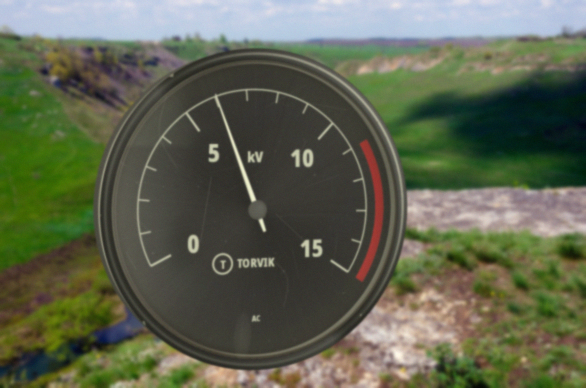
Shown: 6 kV
